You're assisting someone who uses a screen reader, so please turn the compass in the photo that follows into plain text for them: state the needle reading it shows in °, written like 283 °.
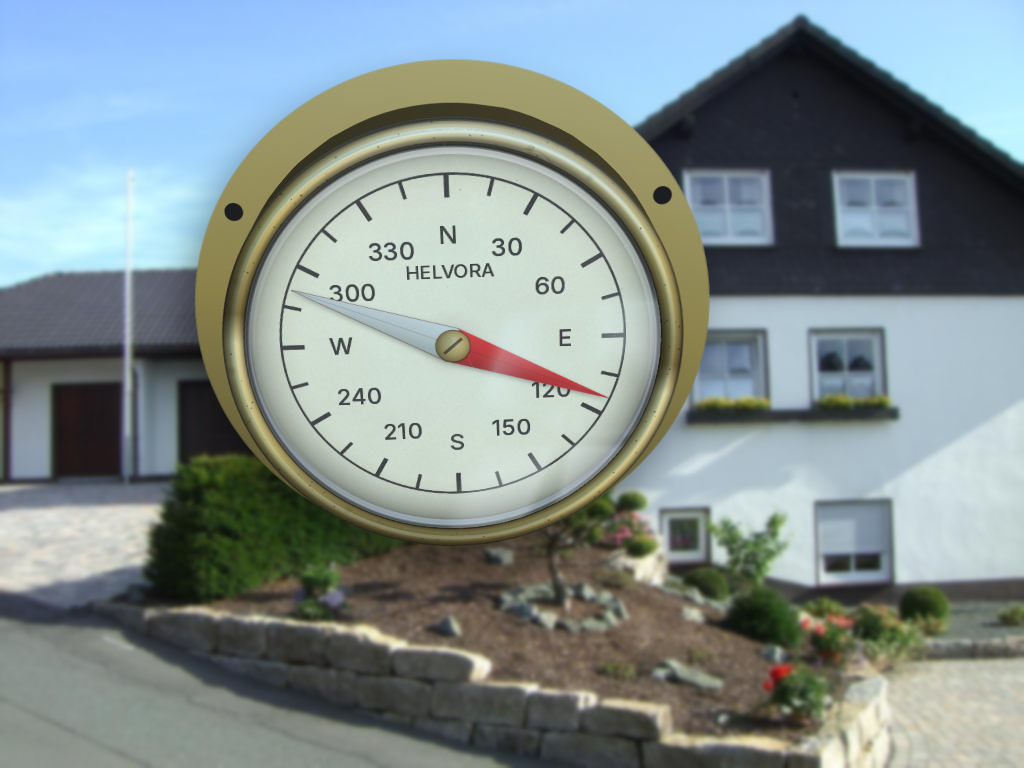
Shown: 112.5 °
